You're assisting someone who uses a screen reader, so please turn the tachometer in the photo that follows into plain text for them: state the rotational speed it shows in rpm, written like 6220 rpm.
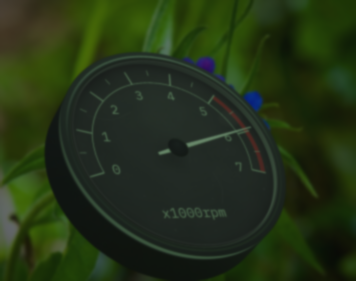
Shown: 6000 rpm
